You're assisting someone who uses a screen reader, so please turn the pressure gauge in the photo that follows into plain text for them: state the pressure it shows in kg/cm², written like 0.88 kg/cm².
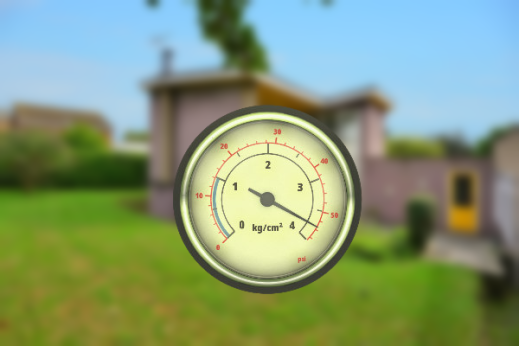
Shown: 3.75 kg/cm²
